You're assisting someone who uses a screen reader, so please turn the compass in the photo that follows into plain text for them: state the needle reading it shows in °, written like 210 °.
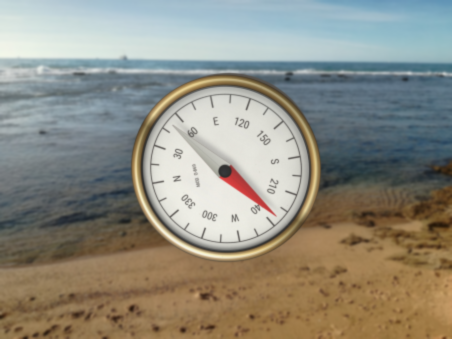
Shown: 232.5 °
